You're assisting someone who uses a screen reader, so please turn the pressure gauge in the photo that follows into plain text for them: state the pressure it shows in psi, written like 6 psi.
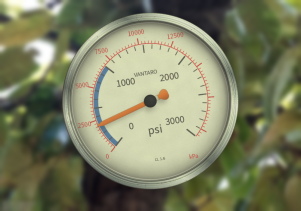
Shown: 300 psi
